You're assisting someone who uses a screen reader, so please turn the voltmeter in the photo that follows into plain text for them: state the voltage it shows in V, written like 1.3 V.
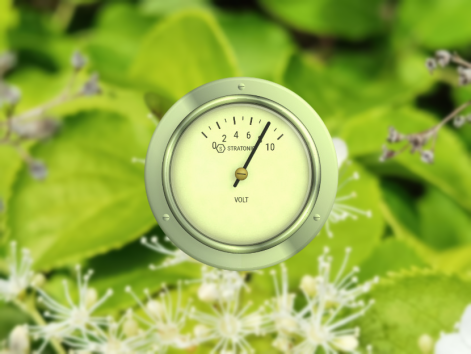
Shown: 8 V
